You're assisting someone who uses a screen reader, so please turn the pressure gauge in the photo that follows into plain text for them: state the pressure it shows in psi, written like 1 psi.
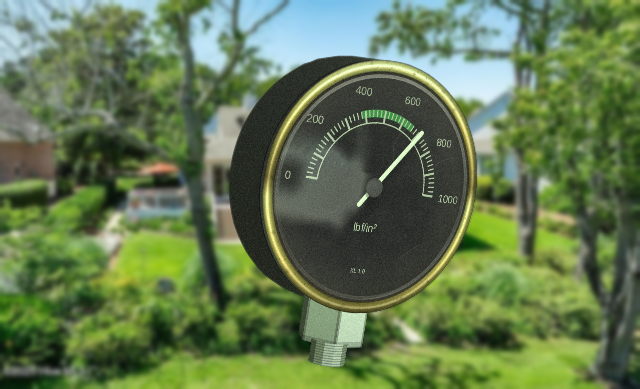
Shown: 700 psi
